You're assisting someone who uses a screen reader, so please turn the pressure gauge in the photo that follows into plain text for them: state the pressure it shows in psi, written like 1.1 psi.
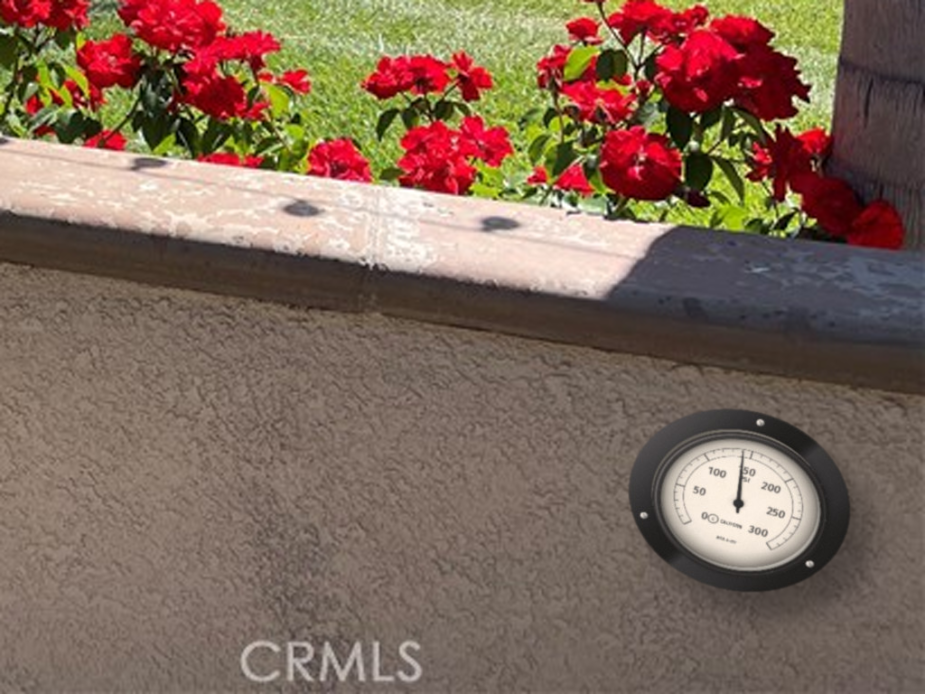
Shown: 140 psi
